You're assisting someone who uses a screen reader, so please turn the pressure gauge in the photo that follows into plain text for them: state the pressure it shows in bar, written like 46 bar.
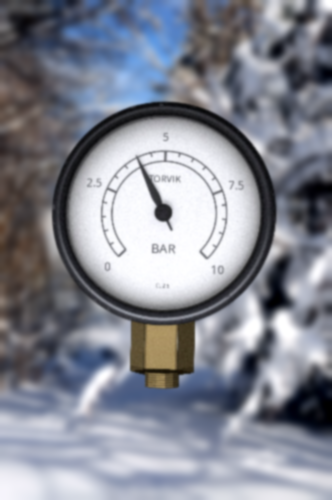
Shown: 4 bar
